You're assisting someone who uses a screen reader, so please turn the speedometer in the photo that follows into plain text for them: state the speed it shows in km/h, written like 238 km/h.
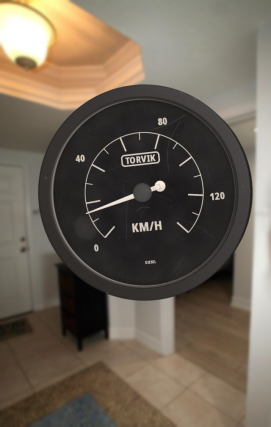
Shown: 15 km/h
